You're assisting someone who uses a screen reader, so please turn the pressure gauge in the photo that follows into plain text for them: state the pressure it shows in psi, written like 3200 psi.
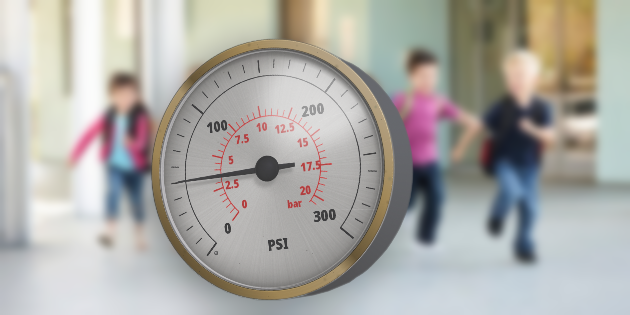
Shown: 50 psi
